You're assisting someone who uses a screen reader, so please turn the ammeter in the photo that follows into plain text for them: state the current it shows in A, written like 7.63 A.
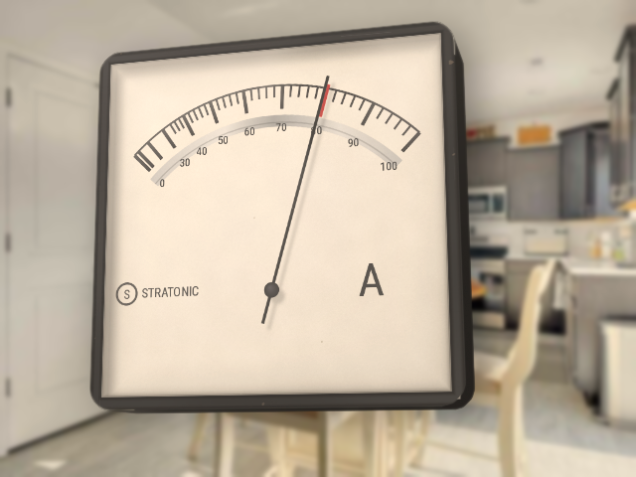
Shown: 80 A
